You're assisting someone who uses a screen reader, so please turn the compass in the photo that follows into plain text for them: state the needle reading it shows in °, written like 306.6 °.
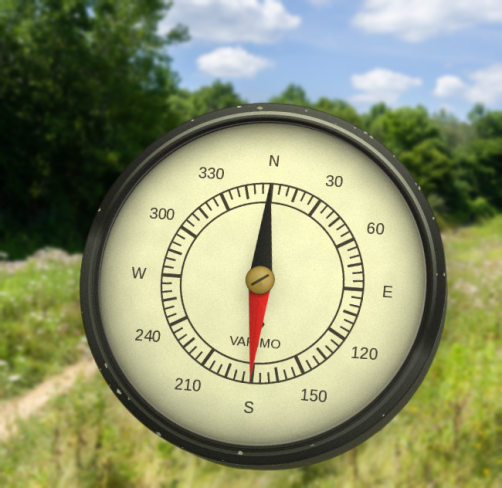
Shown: 180 °
